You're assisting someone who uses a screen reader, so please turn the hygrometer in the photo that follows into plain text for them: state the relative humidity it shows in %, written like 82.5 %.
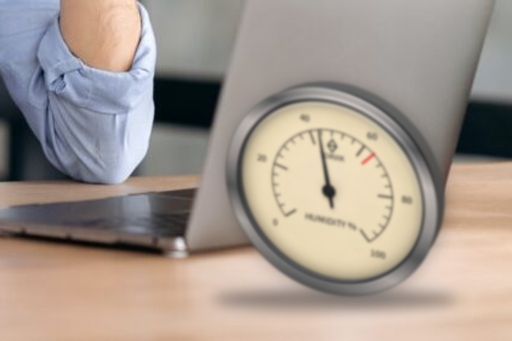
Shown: 44 %
